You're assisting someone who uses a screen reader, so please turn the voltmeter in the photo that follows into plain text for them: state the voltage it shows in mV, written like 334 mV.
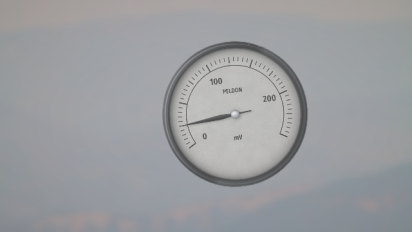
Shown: 25 mV
